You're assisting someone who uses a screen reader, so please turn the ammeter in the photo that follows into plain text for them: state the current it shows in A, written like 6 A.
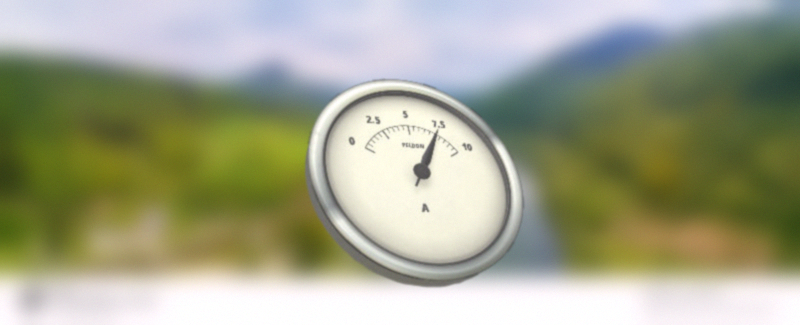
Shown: 7.5 A
